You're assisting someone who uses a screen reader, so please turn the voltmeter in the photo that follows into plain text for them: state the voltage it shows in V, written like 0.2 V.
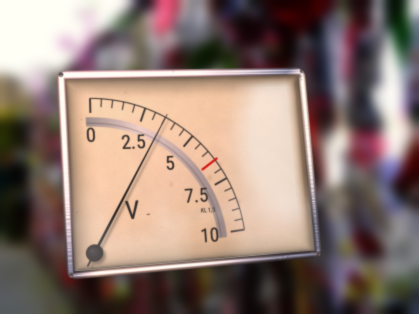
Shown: 3.5 V
